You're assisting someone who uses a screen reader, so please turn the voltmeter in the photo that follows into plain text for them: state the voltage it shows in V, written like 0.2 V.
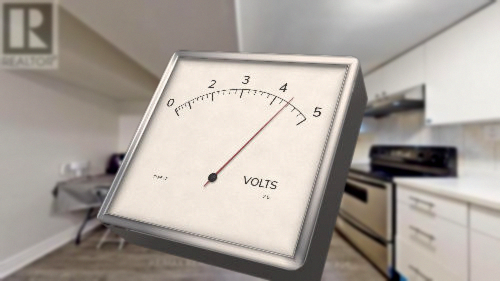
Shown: 4.4 V
